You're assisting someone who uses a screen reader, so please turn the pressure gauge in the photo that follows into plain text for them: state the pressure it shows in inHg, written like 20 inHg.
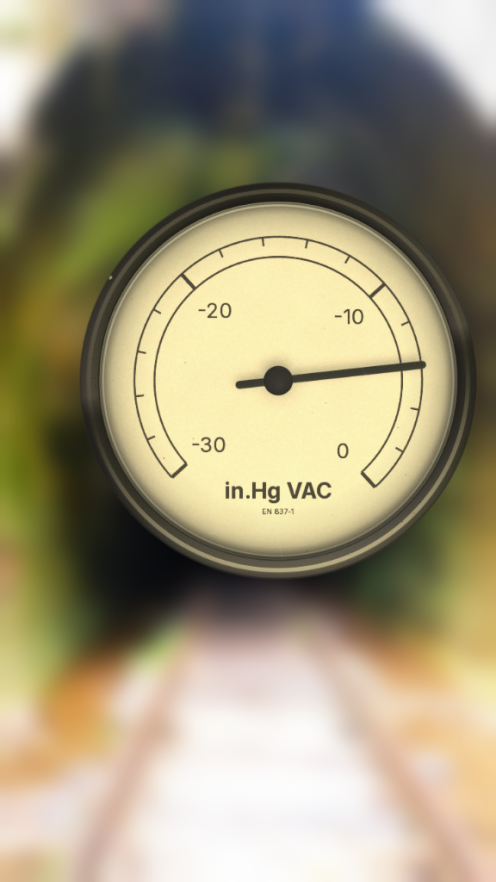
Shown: -6 inHg
